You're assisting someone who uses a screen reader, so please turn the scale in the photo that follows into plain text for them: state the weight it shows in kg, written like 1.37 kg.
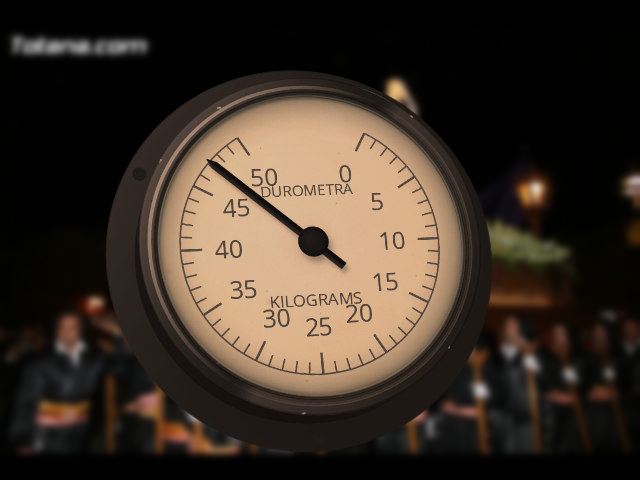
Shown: 47 kg
